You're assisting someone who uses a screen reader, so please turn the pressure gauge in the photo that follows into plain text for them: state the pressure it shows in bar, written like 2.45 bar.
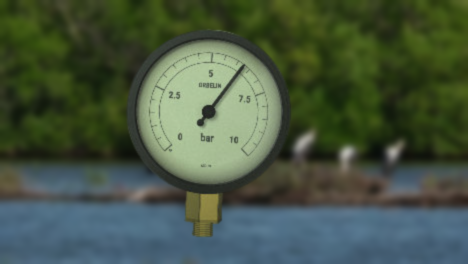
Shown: 6.25 bar
